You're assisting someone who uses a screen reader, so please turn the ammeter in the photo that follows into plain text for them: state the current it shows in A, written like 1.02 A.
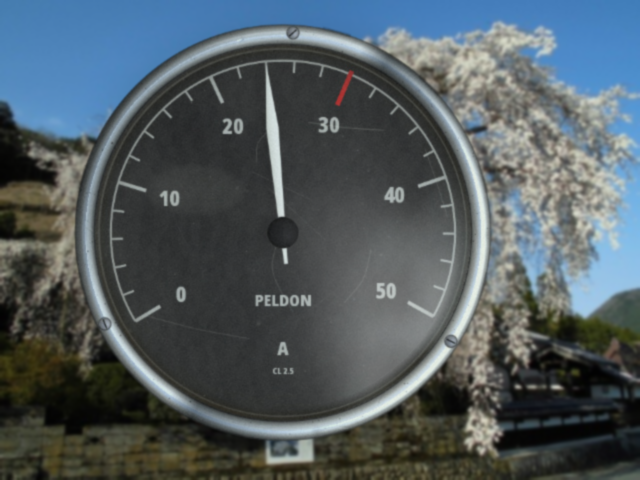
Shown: 24 A
